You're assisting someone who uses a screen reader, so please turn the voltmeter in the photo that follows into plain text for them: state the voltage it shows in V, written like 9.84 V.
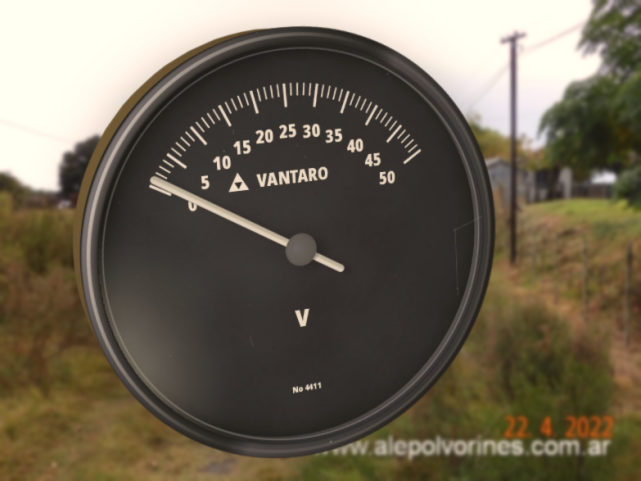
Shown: 1 V
